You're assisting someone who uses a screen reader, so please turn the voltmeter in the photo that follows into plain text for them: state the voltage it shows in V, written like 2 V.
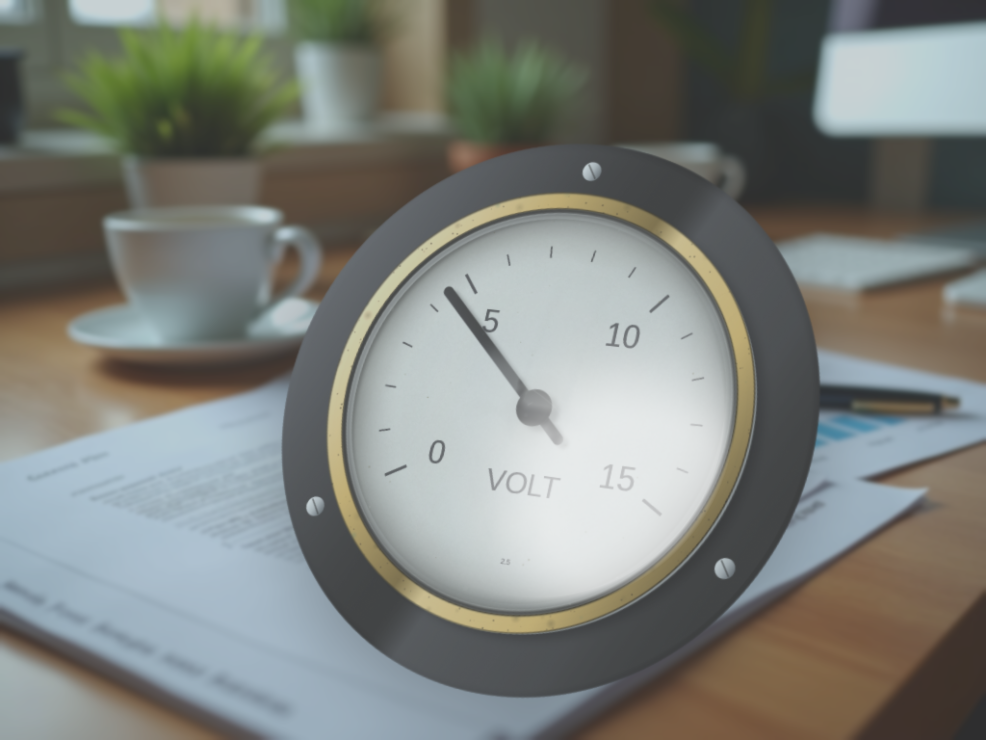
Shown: 4.5 V
